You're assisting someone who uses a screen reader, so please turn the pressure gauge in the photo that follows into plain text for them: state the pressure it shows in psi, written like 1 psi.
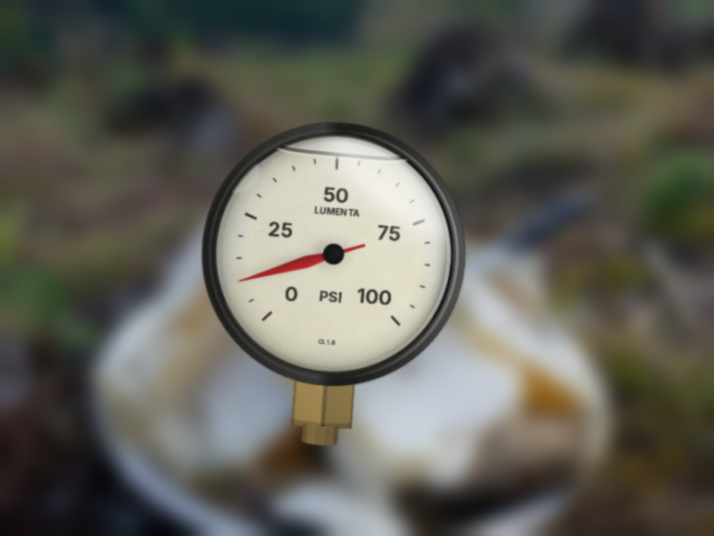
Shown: 10 psi
